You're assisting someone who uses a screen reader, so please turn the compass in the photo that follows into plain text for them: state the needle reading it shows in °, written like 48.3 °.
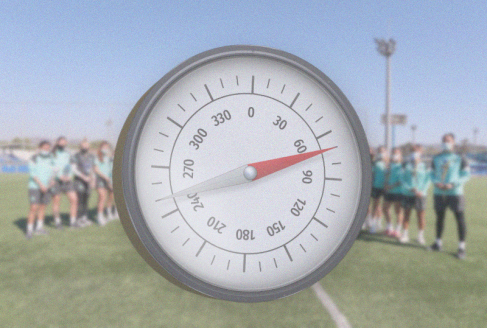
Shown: 70 °
